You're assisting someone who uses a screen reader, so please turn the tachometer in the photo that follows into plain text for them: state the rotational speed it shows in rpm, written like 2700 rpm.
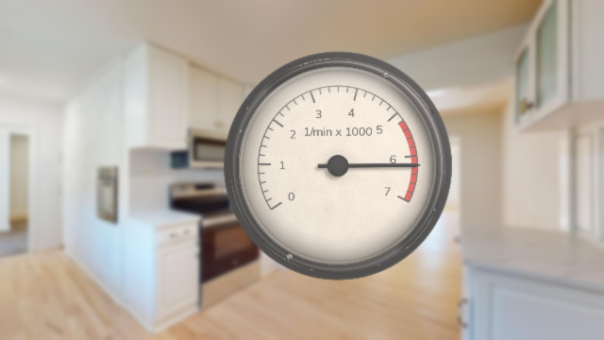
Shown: 6200 rpm
